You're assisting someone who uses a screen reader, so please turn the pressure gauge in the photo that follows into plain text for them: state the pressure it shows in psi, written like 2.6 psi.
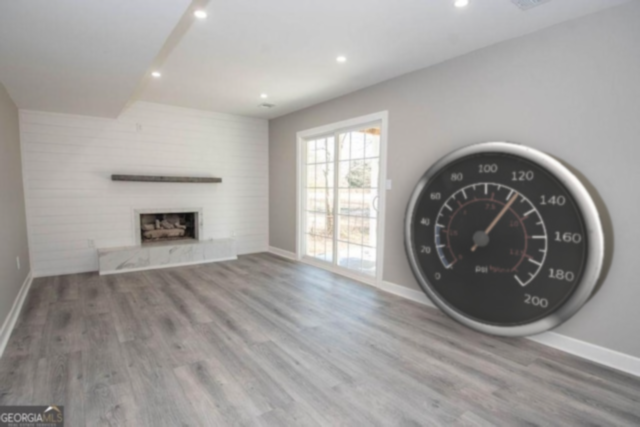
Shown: 125 psi
